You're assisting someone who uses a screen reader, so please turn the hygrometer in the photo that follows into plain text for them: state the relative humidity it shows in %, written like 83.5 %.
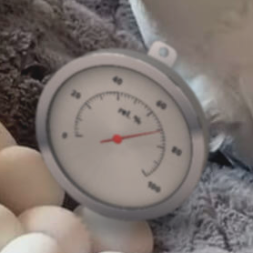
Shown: 70 %
